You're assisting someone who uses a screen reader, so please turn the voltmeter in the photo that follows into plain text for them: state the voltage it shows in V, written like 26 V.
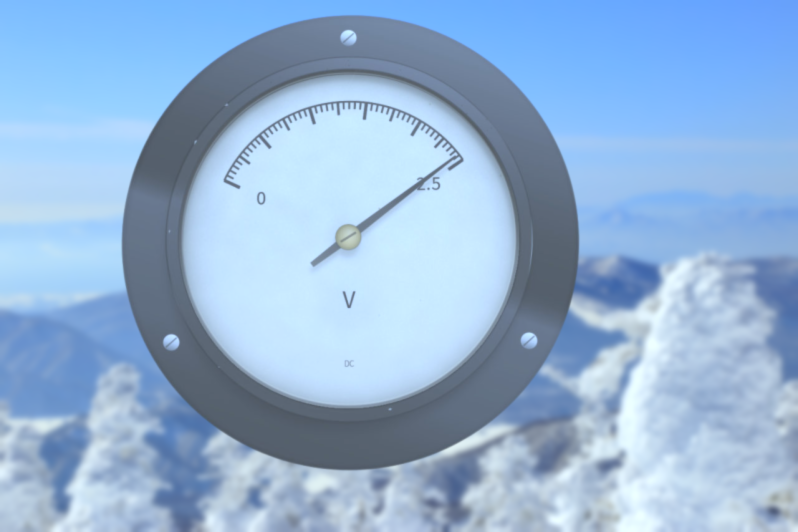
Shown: 2.45 V
